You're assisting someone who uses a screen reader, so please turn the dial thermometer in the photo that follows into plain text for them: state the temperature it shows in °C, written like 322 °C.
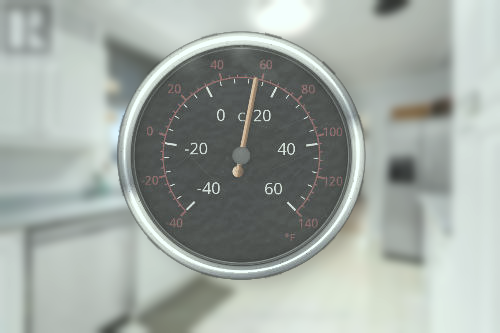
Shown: 14 °C
